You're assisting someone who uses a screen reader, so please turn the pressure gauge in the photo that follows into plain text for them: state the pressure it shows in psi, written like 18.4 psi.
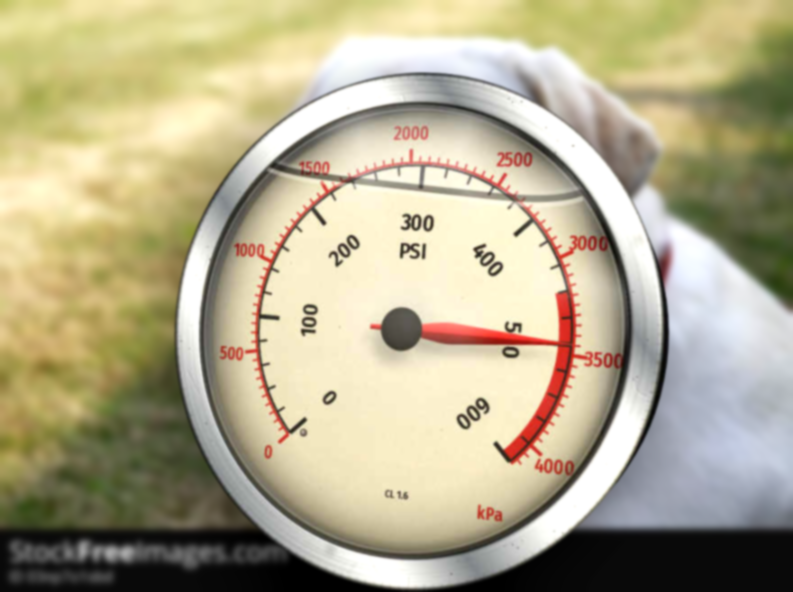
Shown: 500 psi
